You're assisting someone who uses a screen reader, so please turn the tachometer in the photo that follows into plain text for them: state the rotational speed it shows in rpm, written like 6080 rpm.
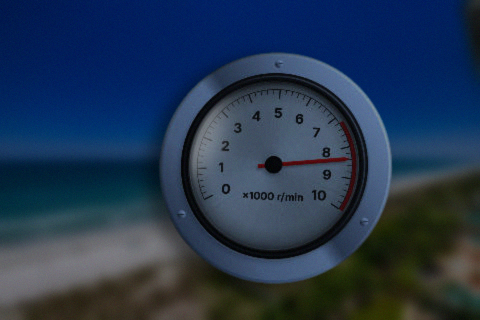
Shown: 8400 rpm
